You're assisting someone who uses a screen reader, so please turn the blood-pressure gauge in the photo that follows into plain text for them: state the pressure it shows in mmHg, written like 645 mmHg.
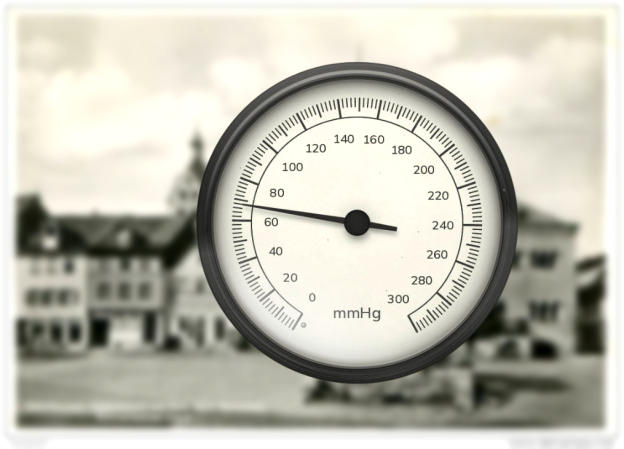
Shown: 68 mmHg
